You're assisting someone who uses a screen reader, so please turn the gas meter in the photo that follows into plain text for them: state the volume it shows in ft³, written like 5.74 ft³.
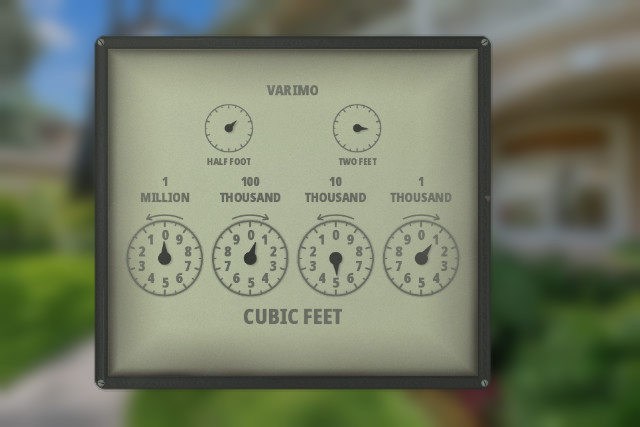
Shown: 5100 ft³
